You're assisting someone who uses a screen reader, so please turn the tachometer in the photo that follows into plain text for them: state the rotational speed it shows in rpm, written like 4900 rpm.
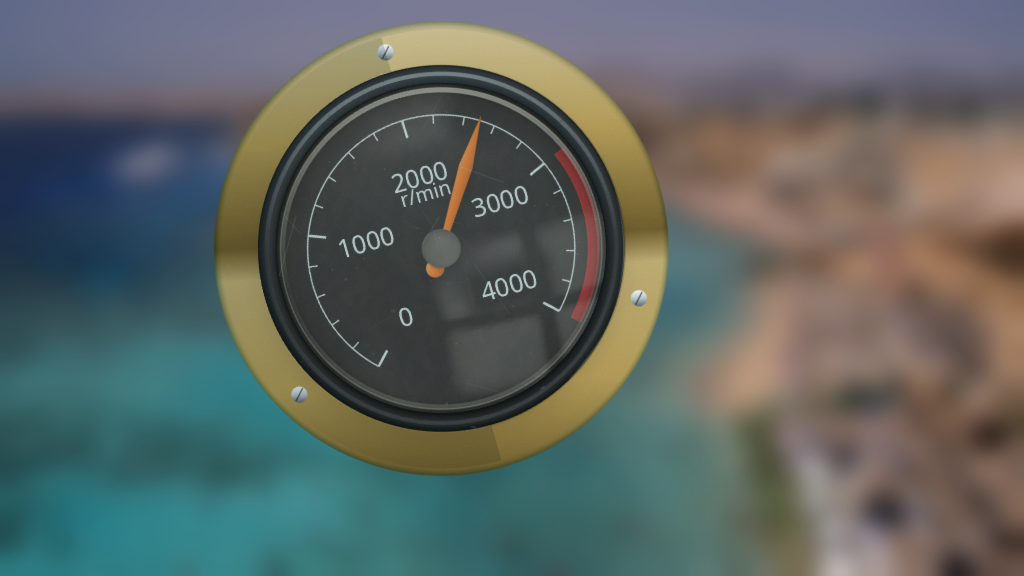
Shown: 2500 rpm
